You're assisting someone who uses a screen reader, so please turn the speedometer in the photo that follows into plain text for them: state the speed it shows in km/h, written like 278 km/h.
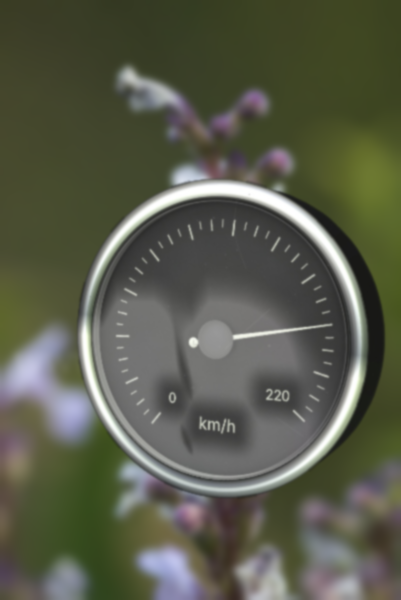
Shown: 180 km/h
